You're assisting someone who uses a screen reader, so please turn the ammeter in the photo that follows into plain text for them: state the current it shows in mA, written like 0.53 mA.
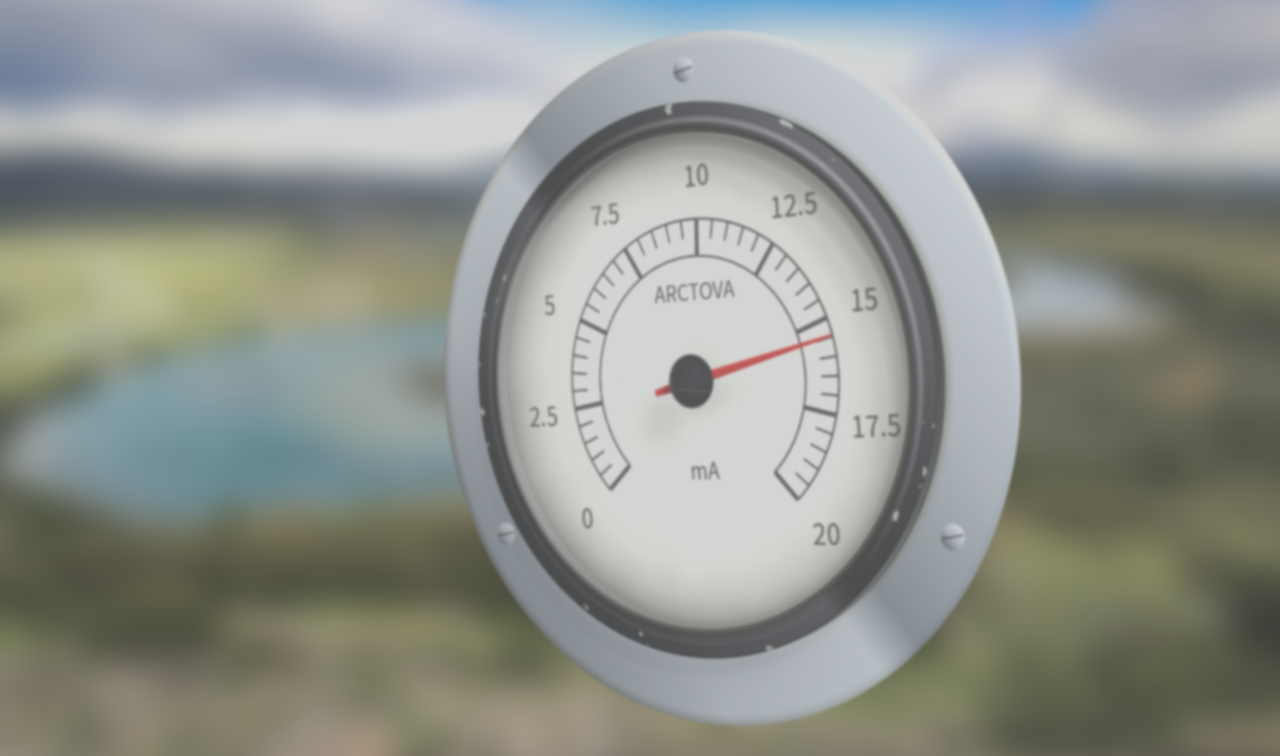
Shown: 15.5 mA
